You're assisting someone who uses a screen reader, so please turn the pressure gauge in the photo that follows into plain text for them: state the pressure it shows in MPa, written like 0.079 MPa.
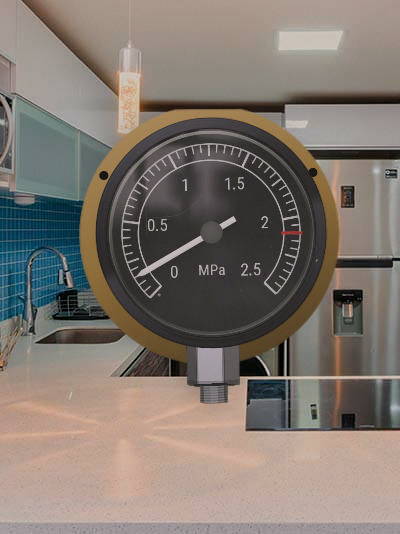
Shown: 0.15 MPa
